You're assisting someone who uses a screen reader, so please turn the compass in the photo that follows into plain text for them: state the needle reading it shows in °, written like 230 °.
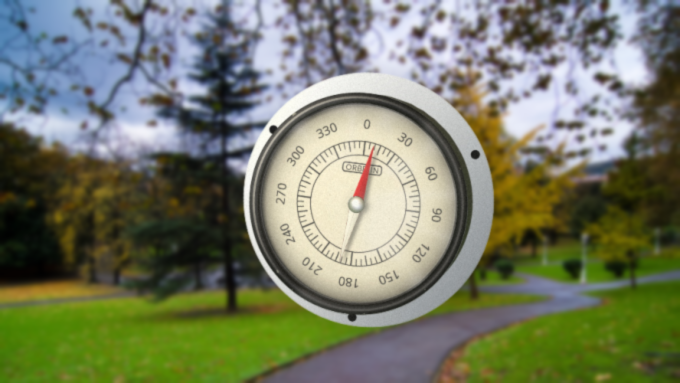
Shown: 10 °
